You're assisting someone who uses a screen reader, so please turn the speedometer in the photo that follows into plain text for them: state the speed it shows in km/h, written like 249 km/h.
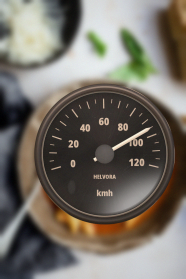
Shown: 95 km/h
